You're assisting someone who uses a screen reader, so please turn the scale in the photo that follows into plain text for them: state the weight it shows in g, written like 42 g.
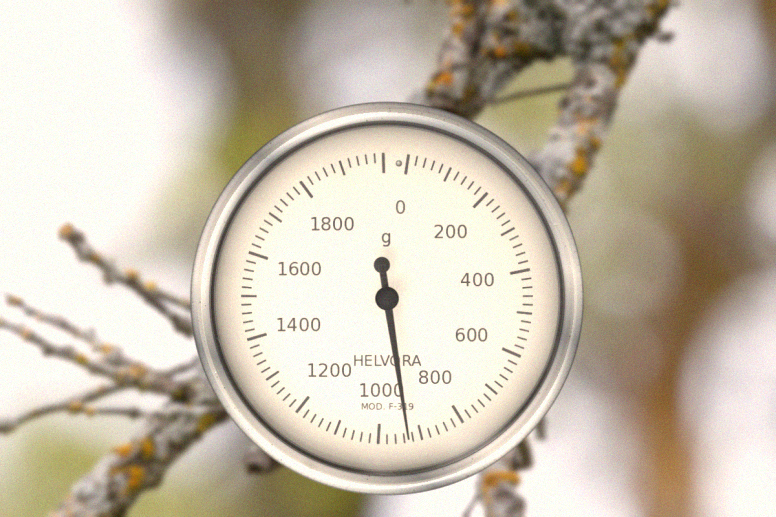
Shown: 930 g
